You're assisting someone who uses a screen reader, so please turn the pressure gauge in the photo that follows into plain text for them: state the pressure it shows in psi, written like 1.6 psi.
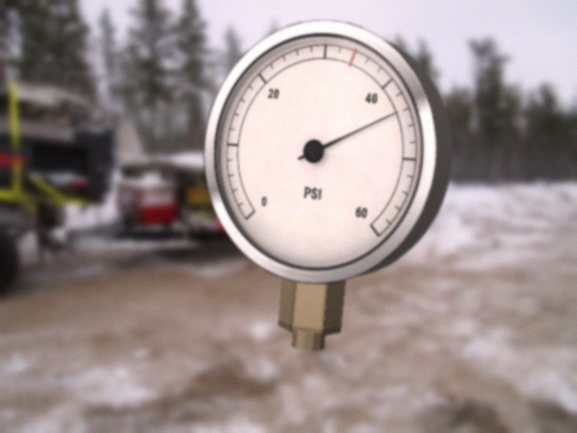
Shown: 44 psi
